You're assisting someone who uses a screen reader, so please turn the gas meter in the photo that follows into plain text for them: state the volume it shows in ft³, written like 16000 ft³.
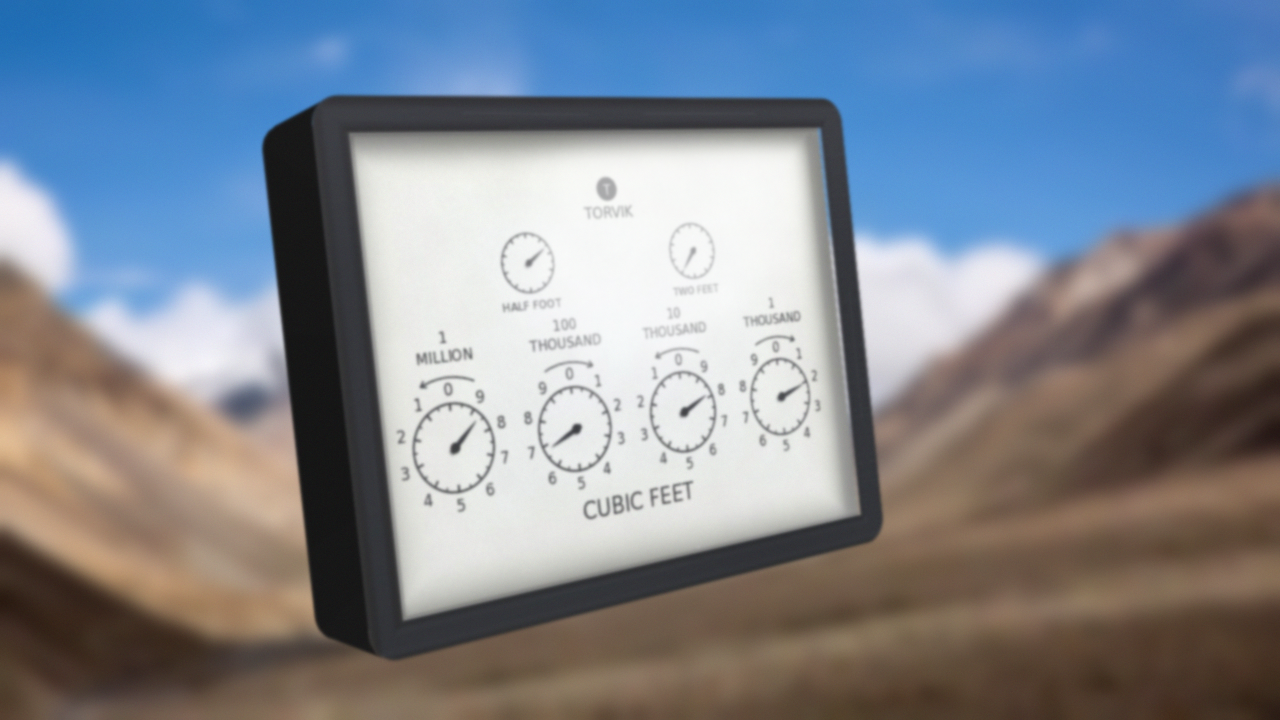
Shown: 868200 ft³
